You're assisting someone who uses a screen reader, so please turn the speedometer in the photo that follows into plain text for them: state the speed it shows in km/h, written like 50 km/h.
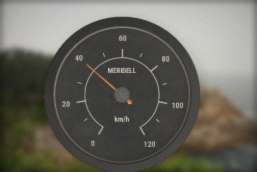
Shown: 40 km/h
